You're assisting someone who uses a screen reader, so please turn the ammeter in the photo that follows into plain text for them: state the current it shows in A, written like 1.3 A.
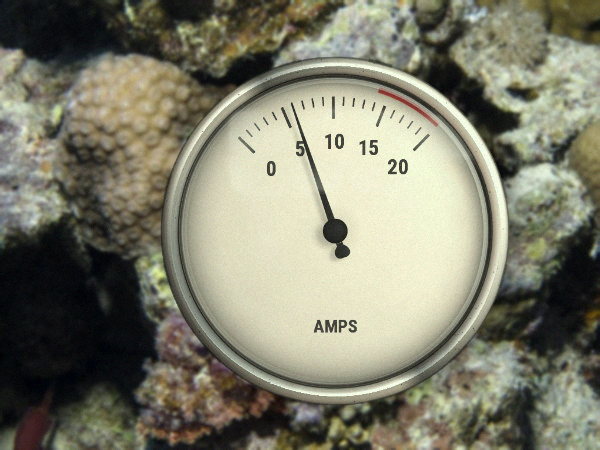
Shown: 6 A
